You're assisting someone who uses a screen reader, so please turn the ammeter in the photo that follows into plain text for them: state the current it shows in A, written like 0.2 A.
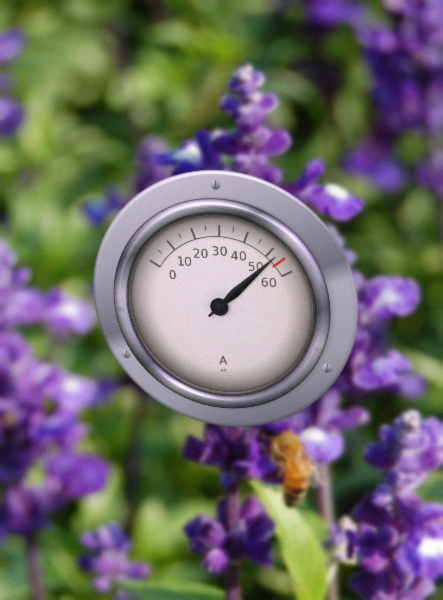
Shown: 52.5 A
